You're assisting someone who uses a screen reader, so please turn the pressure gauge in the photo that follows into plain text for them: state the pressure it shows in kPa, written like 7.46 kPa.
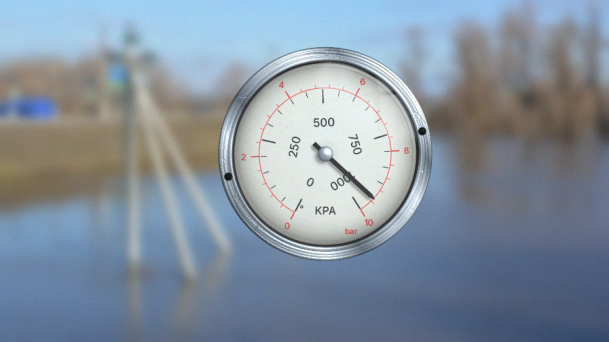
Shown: 950 kPa
